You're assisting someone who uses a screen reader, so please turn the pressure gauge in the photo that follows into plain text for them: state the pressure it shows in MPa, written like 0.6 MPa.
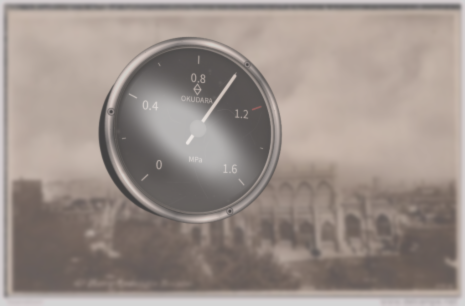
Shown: 1 MPa
